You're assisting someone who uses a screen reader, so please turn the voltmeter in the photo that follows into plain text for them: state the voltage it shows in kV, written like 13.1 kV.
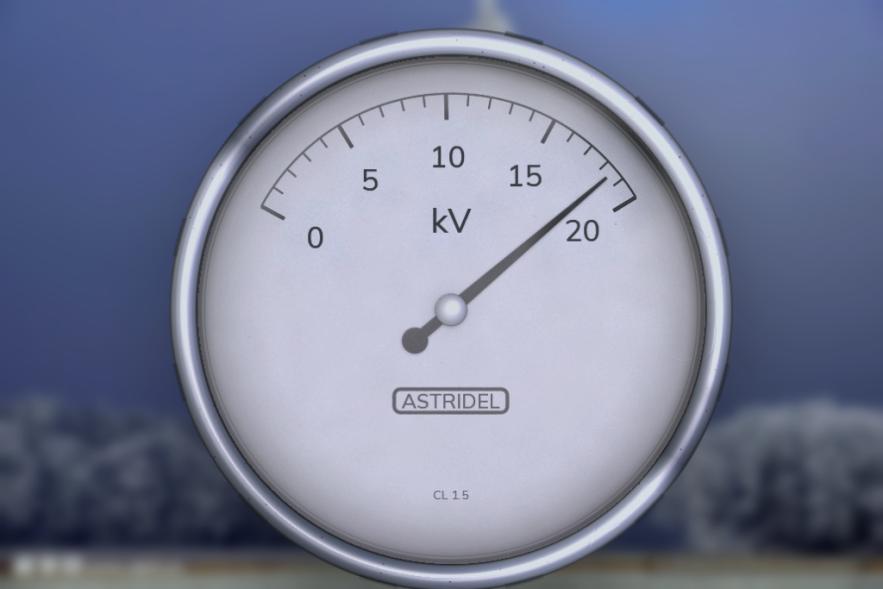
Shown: 18.5 kV
